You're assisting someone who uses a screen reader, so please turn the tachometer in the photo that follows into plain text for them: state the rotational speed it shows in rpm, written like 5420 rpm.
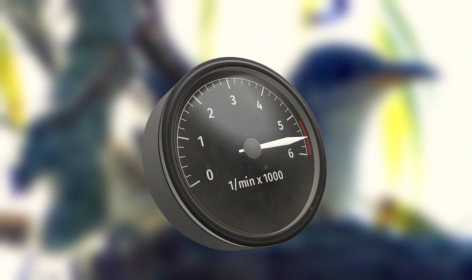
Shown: 5600 rpm
